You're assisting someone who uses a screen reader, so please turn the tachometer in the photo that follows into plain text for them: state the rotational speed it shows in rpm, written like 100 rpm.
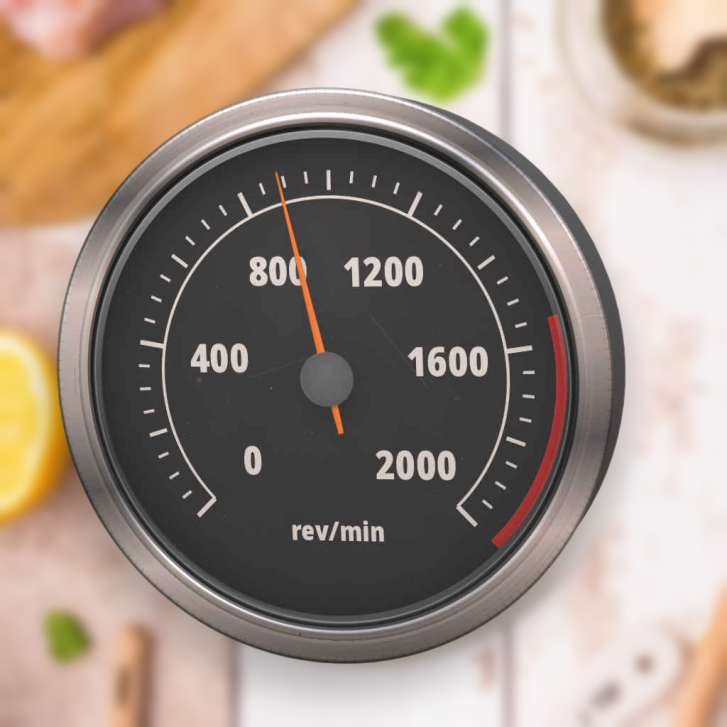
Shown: 900 rpm
